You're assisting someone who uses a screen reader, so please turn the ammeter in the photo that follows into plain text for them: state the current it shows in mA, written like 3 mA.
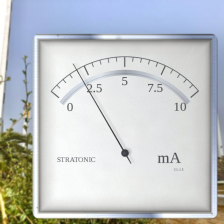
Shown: 2 mA
